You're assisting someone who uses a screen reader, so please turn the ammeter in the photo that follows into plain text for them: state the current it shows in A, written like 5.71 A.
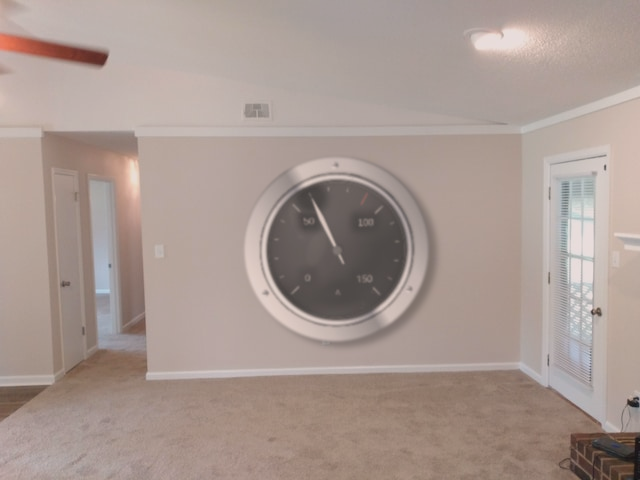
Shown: 60 A
